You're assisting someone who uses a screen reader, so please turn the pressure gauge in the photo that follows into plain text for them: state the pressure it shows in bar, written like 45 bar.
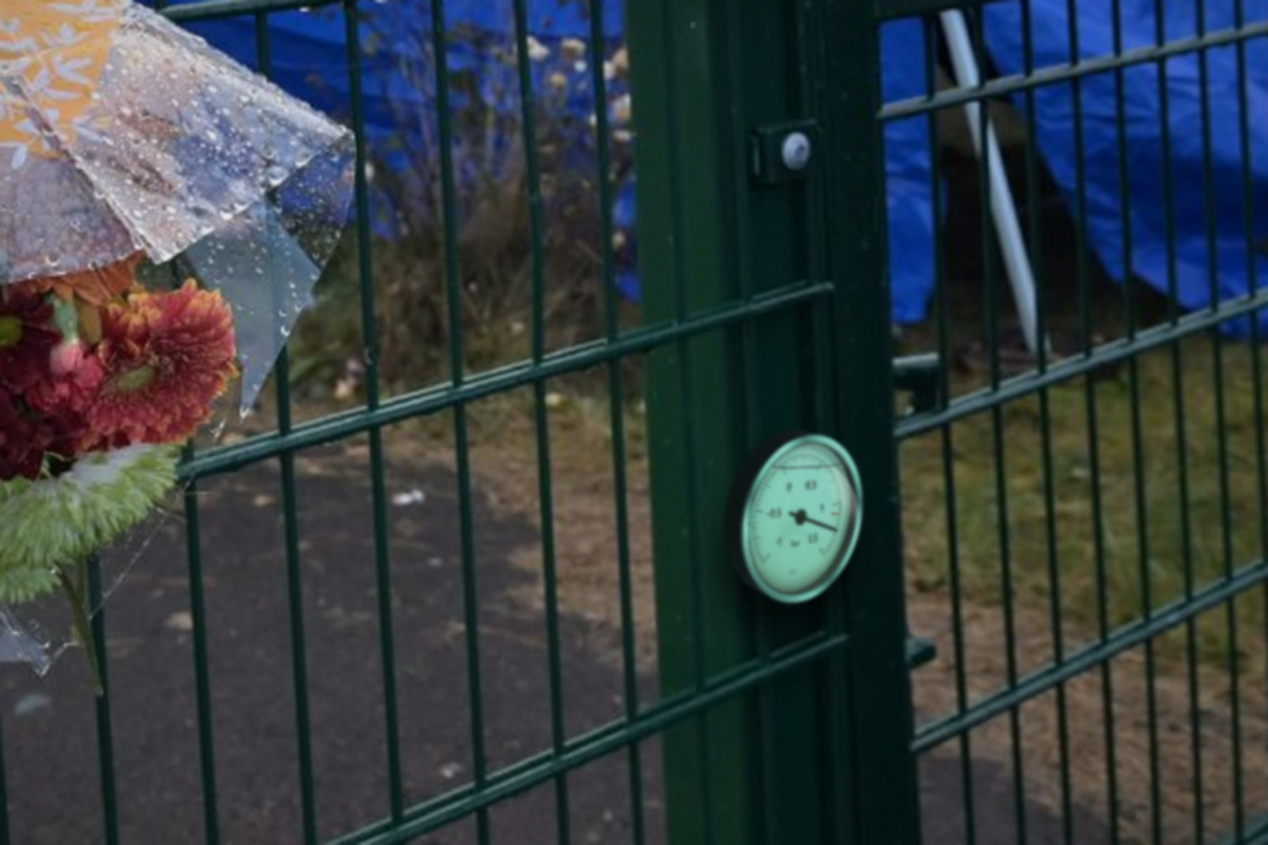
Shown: 1.25 bar
